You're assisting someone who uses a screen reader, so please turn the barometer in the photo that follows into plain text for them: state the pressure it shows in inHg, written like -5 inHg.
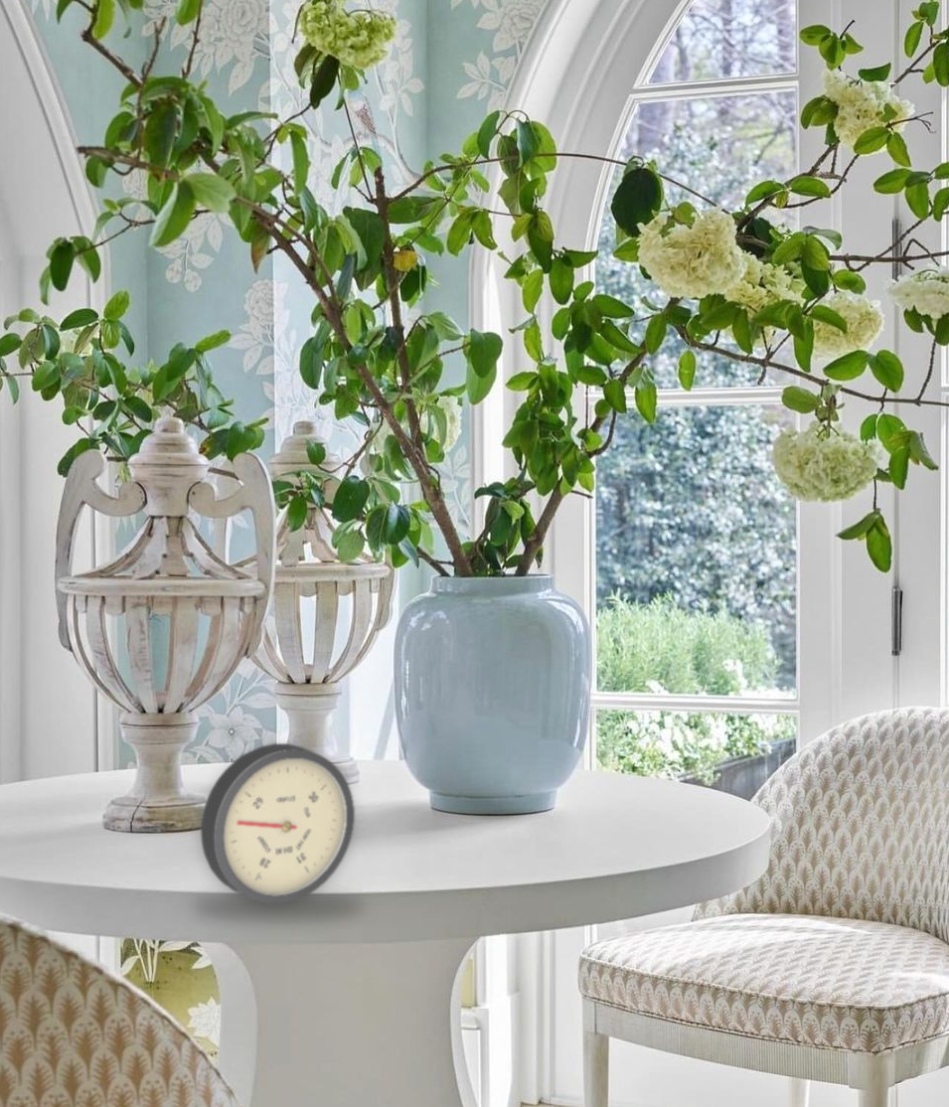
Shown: 28.7 inHg
